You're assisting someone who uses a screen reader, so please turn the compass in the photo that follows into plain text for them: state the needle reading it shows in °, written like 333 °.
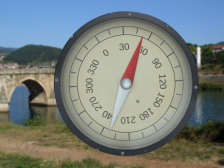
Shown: 52.5 °
